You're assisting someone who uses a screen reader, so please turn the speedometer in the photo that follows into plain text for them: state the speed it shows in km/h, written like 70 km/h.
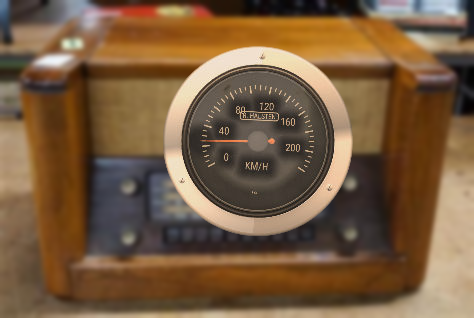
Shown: 25 km/h
